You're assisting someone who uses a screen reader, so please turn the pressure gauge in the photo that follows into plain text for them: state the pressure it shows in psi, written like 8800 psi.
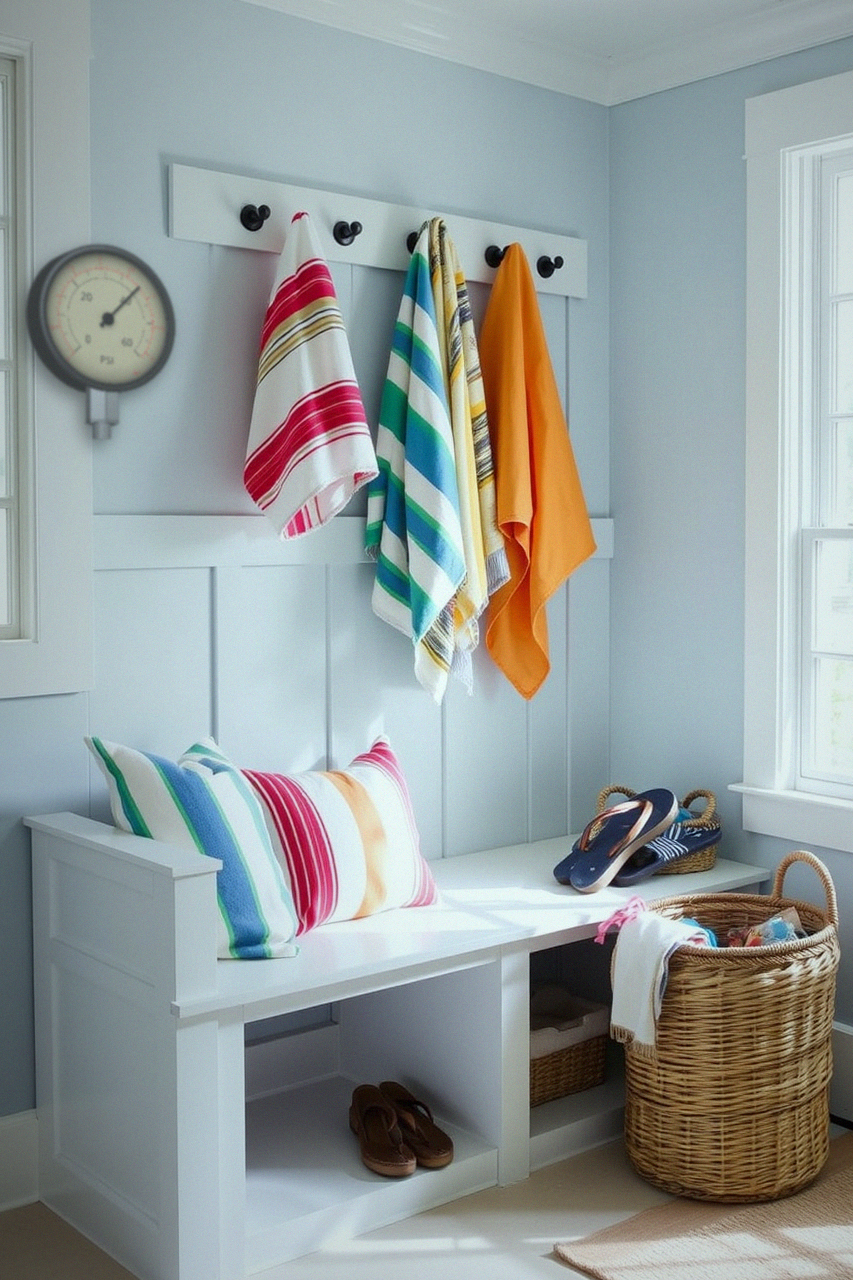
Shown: 40 psi
